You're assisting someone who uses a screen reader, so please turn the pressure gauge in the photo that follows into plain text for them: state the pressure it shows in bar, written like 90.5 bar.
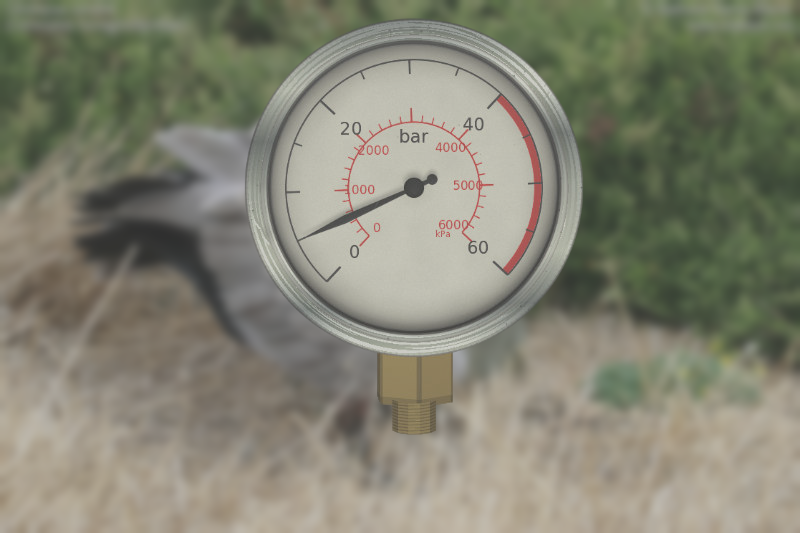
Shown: 5 bar
